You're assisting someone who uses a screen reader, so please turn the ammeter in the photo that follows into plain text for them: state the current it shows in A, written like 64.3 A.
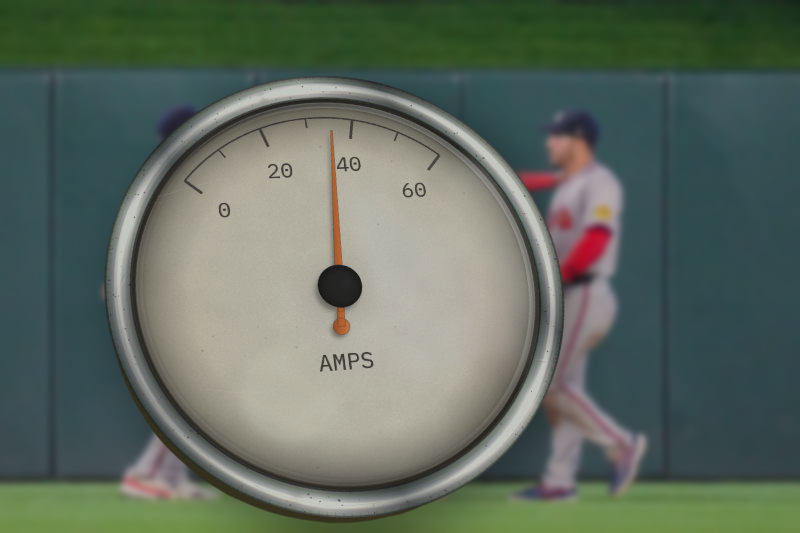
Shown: 35 A
